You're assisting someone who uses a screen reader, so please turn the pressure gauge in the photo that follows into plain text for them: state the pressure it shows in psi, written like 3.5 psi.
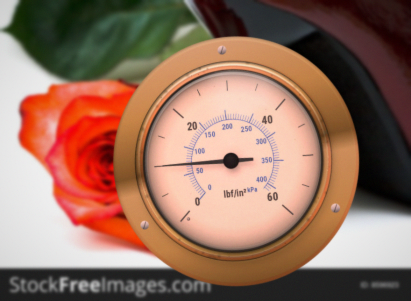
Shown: 10 psi
